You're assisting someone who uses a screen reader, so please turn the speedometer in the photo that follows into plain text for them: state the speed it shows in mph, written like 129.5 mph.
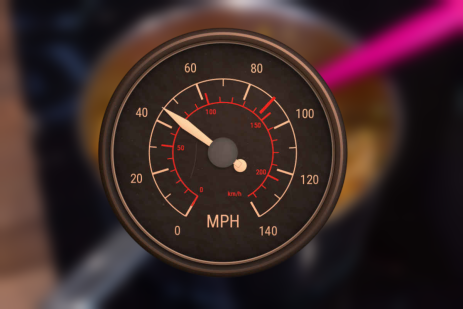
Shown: 45 mph
